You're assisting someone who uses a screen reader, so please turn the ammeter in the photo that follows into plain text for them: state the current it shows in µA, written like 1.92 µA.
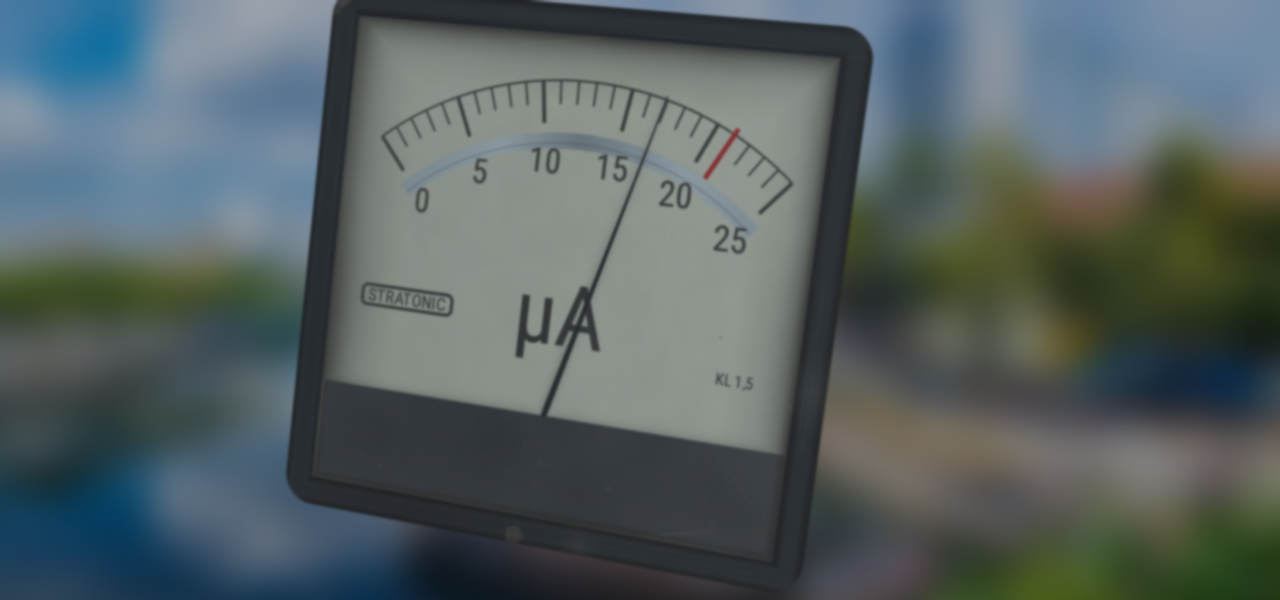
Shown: 17 µA
